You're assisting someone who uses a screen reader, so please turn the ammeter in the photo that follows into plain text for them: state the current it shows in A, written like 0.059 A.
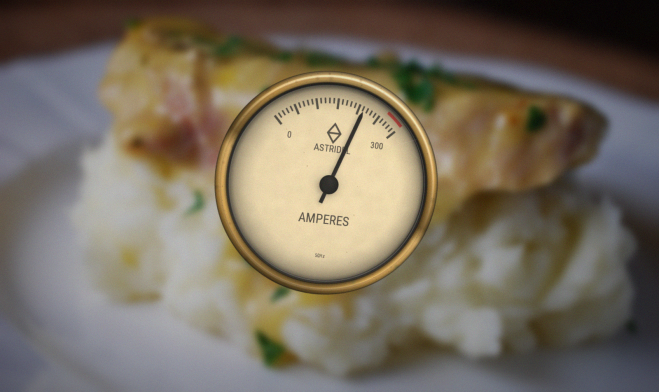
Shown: 210 A
